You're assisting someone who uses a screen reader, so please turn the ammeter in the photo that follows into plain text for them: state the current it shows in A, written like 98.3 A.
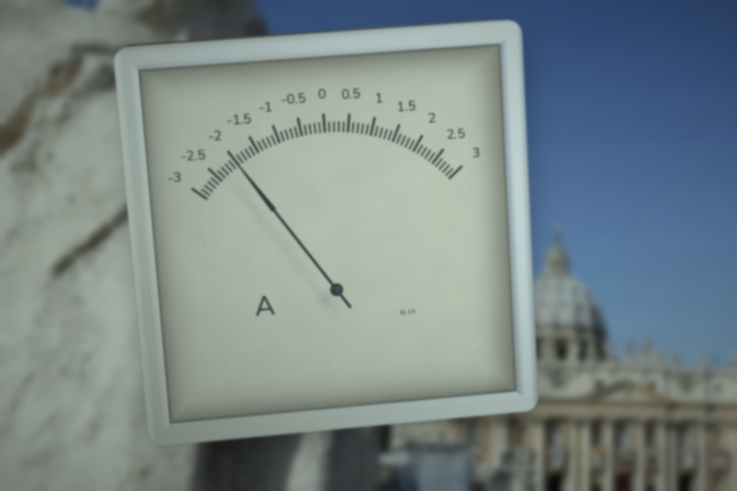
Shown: -2 A
